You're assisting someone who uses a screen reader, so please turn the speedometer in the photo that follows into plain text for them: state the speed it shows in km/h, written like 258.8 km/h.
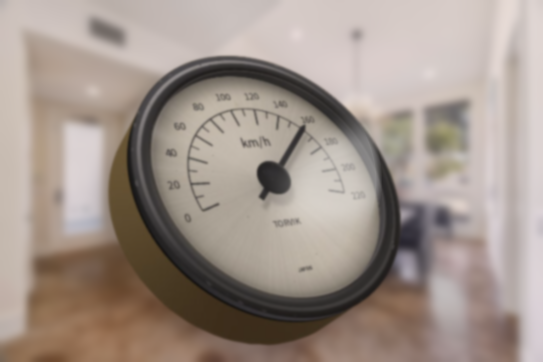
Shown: 160 km/h
